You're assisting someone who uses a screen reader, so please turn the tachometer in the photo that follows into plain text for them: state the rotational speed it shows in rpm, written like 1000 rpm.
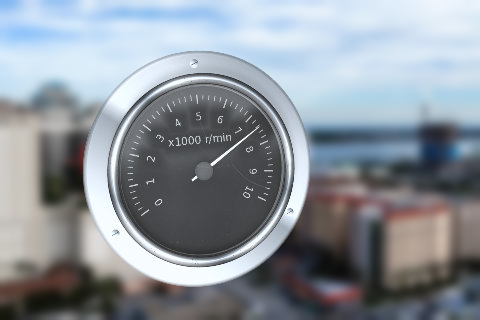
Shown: 7400 rpm
